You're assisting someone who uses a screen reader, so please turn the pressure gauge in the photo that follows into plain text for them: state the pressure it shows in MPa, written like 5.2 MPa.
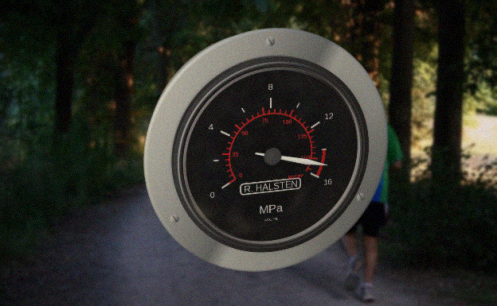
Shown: 15 MPa
